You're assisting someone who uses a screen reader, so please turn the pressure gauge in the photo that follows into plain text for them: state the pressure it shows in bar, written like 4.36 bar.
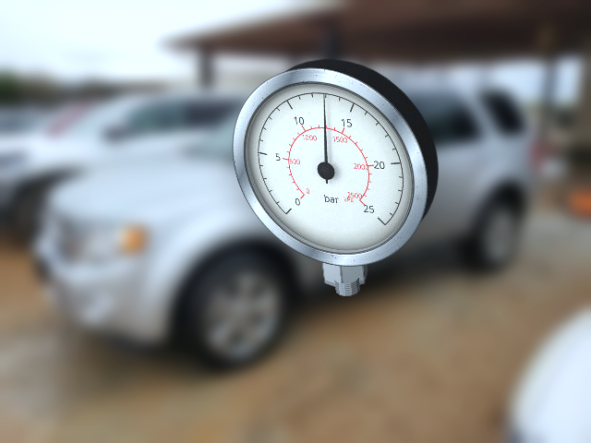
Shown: 13 bar
